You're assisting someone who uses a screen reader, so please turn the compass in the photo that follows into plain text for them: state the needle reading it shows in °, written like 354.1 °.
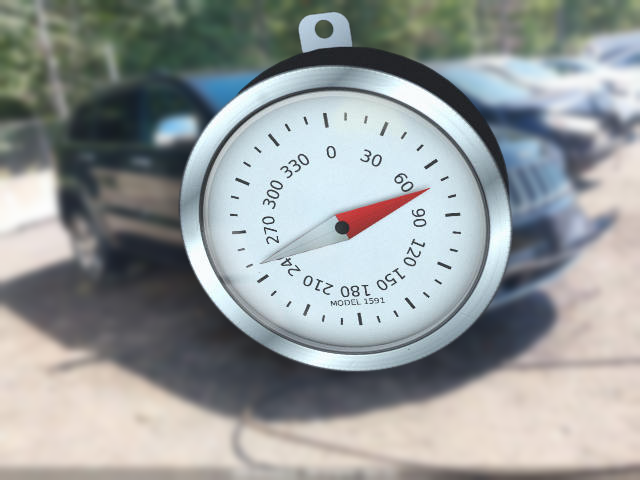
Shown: 70 °
